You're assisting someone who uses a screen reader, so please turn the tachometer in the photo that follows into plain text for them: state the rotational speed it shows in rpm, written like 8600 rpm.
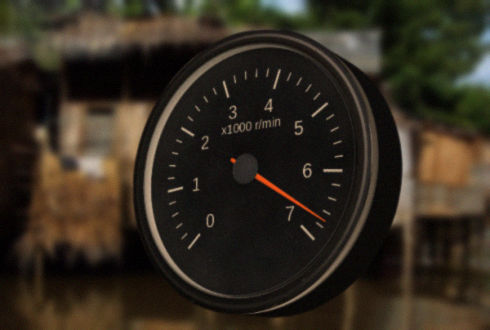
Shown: 6700 rpm
